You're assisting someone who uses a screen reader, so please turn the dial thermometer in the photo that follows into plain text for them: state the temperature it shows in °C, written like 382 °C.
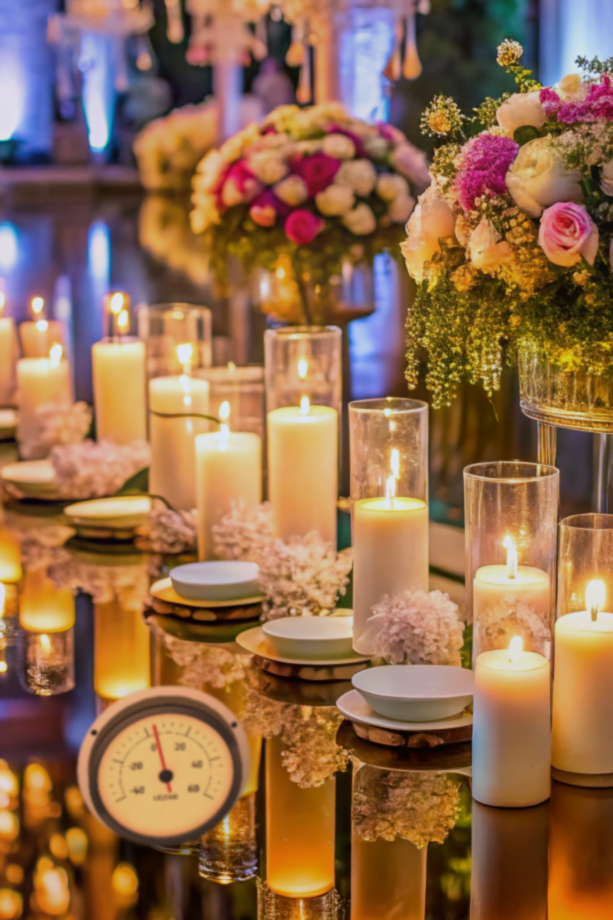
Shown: 4 °C
